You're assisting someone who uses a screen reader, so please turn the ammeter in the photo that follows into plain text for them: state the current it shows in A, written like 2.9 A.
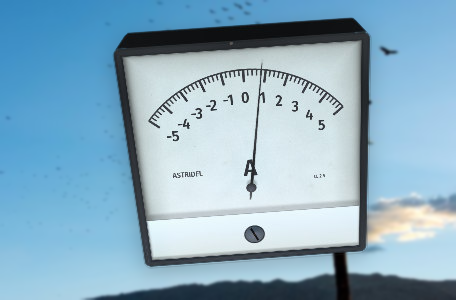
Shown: 0.8 A
